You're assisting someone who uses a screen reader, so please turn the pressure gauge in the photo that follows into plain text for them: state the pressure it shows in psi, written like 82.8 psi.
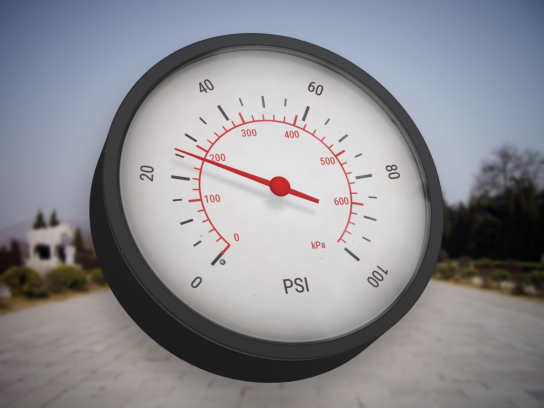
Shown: 25 psi
